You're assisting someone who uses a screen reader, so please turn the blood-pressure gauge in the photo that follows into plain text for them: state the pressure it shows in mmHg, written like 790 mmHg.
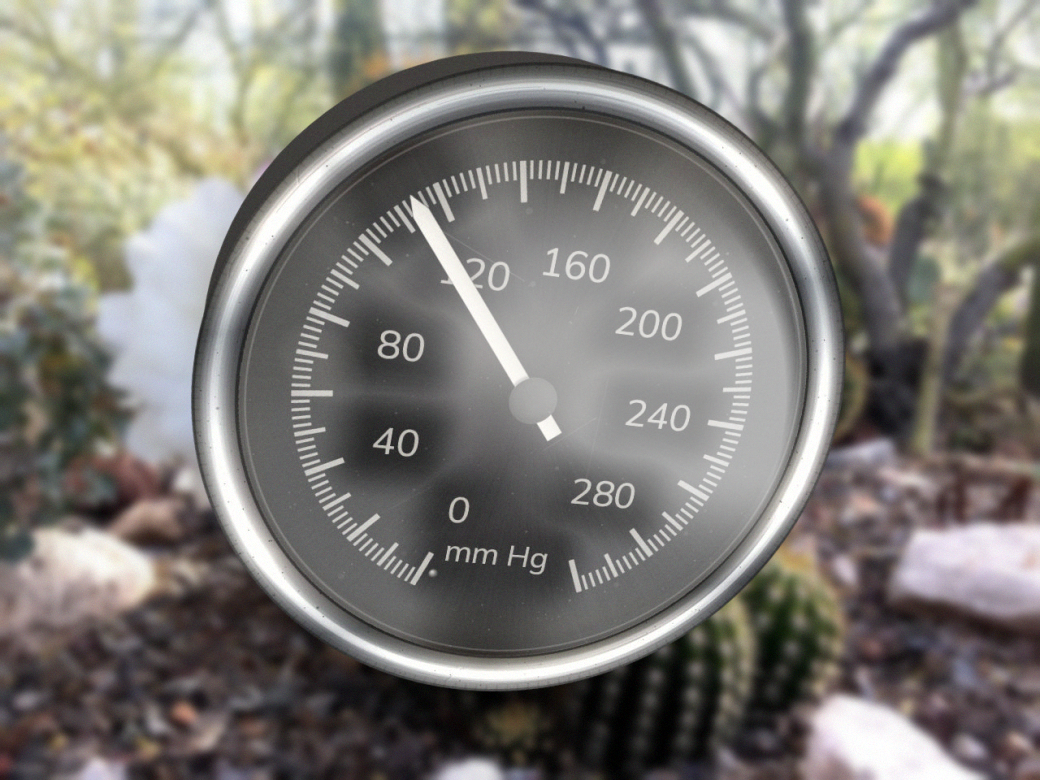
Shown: 114 mmHg
